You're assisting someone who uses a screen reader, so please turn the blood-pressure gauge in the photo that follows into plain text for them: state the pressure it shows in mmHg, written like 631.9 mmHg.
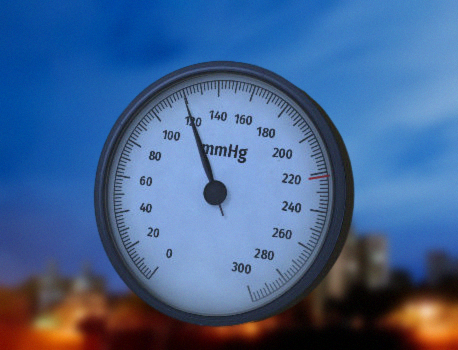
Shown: 120 mmHg
